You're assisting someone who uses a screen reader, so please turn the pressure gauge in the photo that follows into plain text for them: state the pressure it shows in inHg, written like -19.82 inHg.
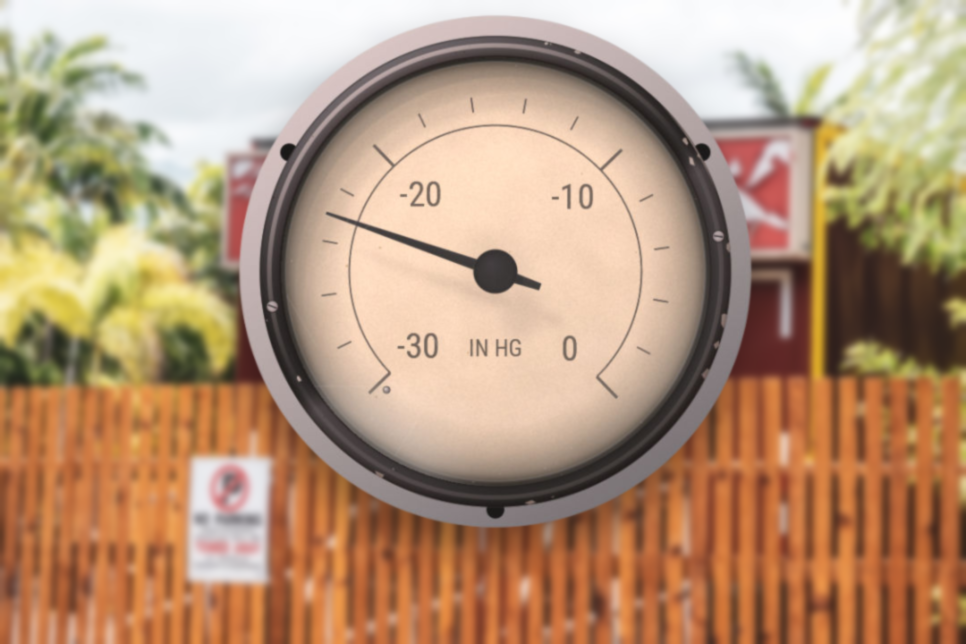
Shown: -23 inHg
